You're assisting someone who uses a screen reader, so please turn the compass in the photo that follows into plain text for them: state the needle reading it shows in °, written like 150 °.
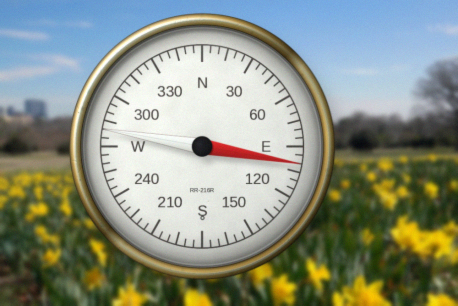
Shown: 100 °
